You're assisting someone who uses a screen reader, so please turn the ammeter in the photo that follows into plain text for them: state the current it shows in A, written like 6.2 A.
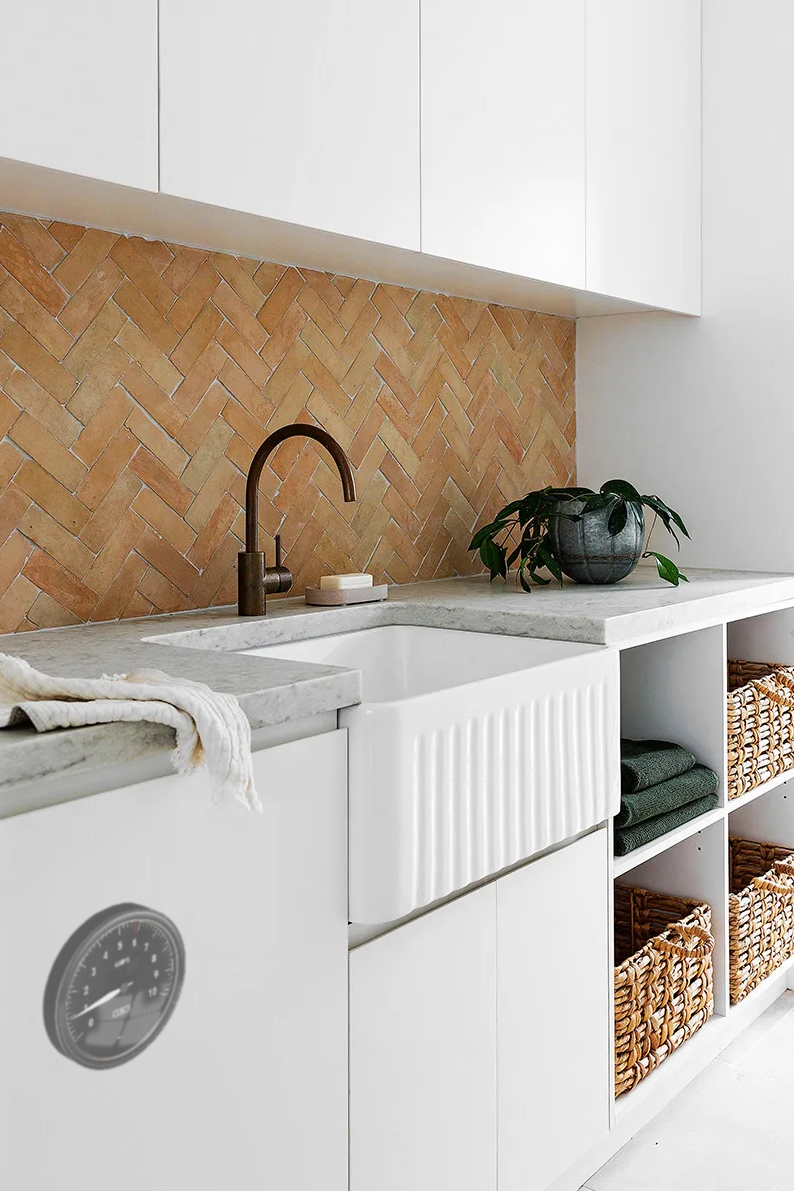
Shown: 1 A
